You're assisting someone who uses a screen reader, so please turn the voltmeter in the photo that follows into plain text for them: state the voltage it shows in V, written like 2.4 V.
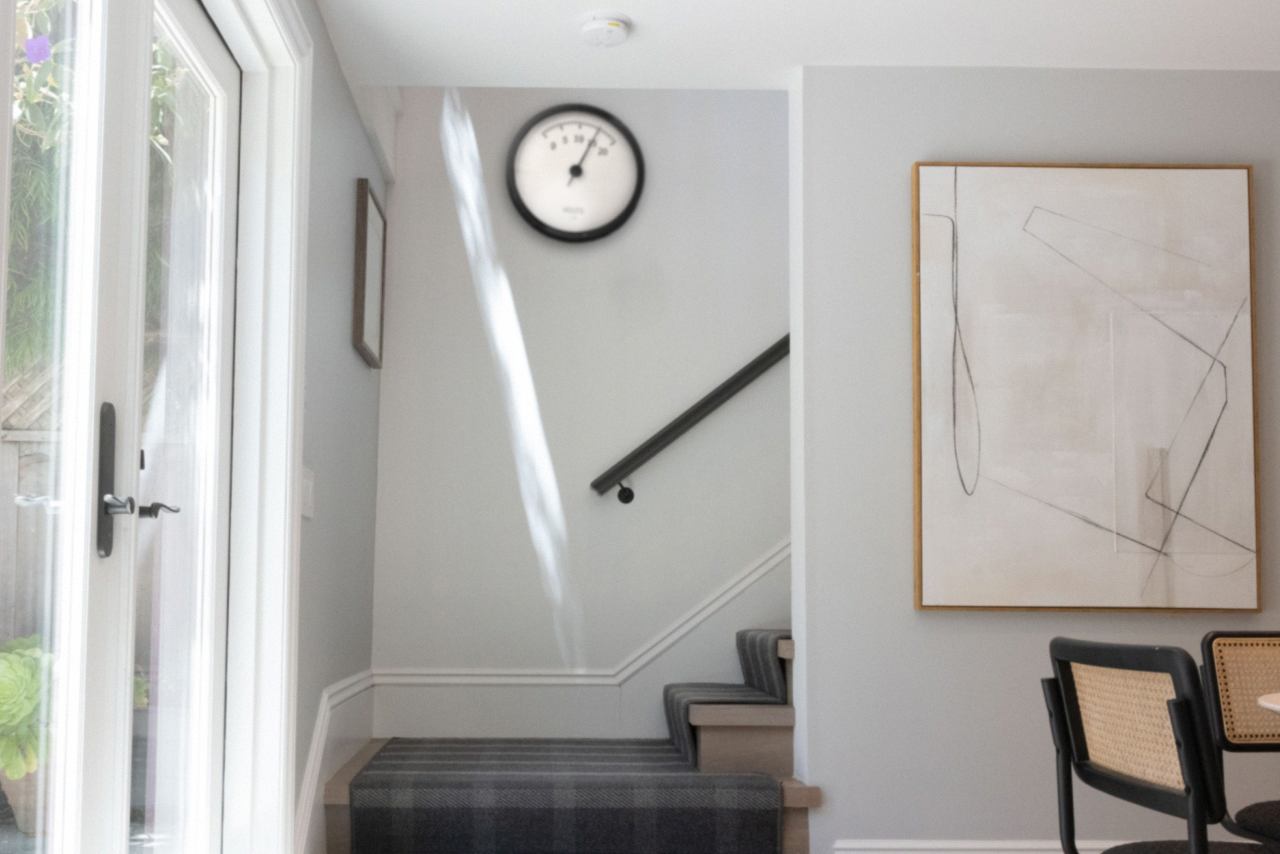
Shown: 15 V
